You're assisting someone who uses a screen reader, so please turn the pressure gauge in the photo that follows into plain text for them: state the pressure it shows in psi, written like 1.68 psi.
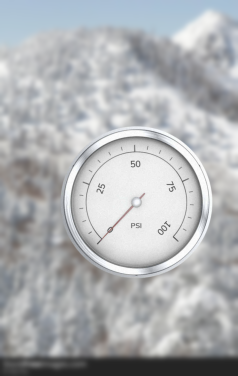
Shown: 0 psi
